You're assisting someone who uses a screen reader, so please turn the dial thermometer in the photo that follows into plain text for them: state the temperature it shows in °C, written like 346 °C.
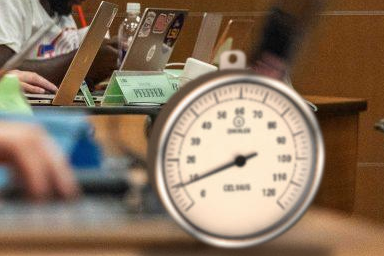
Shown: 10 °C
